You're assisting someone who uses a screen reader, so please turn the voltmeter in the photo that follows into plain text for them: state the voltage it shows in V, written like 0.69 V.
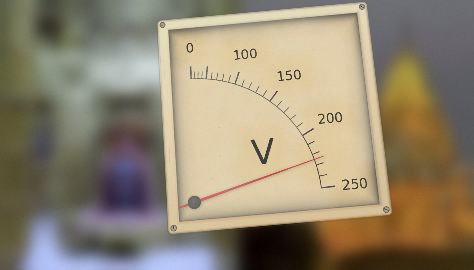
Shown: 225 V
